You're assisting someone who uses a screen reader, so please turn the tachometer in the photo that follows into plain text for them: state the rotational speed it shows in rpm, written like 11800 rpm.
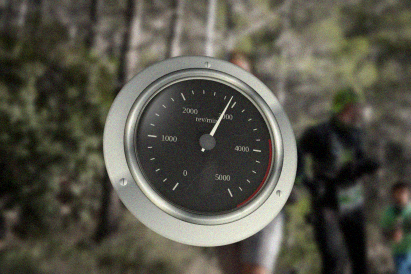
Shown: 2900 rpm
